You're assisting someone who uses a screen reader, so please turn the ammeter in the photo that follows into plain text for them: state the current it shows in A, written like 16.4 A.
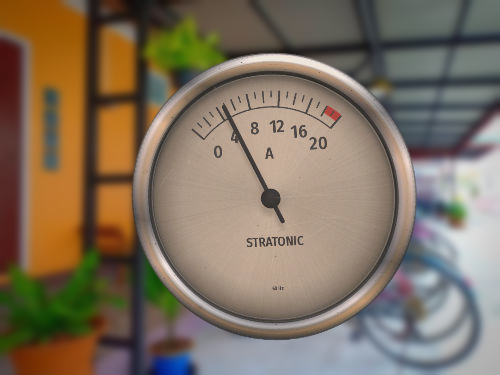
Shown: 5 A
